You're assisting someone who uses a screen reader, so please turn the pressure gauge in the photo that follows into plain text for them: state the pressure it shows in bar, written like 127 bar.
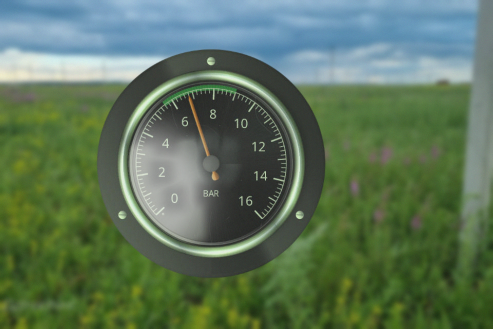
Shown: 6.8 bar
